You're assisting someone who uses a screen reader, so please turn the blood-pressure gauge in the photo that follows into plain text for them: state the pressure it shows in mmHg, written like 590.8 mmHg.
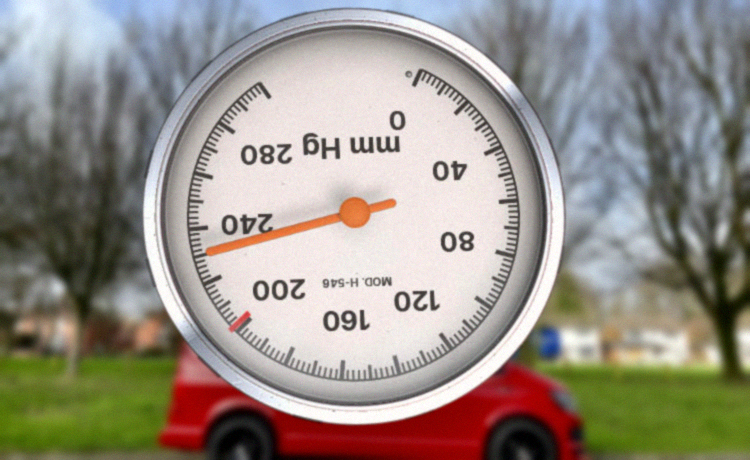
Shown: 230 mmHg
